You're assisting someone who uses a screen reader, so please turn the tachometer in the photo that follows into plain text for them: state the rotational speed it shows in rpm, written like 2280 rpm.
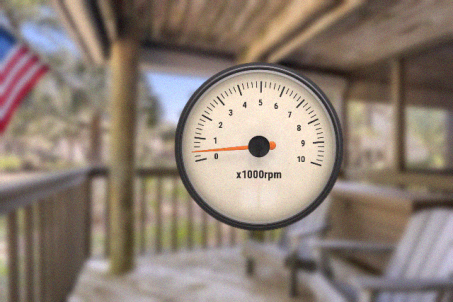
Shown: 400 rpm
